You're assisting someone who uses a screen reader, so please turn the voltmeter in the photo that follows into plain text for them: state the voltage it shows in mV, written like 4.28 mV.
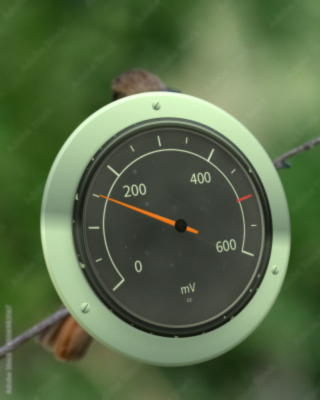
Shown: 150 mV
